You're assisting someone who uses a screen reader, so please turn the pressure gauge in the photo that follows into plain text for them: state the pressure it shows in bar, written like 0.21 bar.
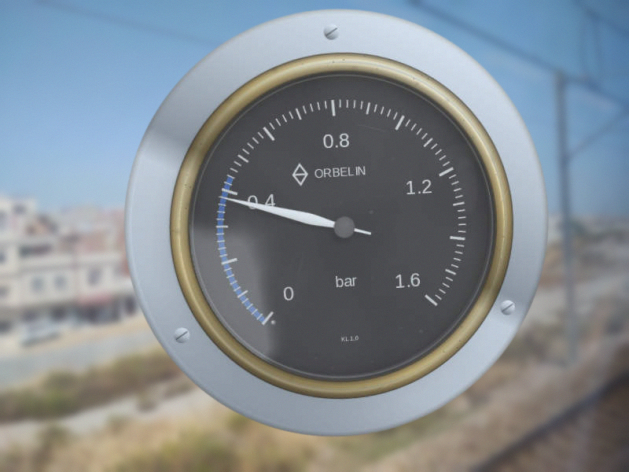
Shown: 0.38 bar
